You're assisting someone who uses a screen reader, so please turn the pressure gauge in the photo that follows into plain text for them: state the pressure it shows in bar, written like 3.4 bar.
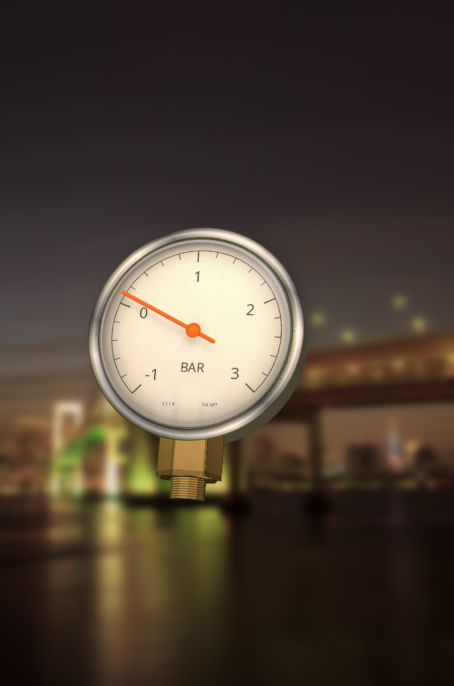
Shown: 0.1 bar
